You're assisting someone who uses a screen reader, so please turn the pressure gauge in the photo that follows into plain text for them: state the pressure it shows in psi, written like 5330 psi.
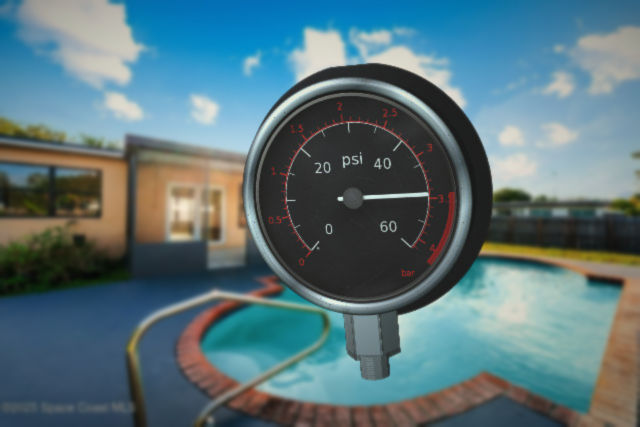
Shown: 50 psi
